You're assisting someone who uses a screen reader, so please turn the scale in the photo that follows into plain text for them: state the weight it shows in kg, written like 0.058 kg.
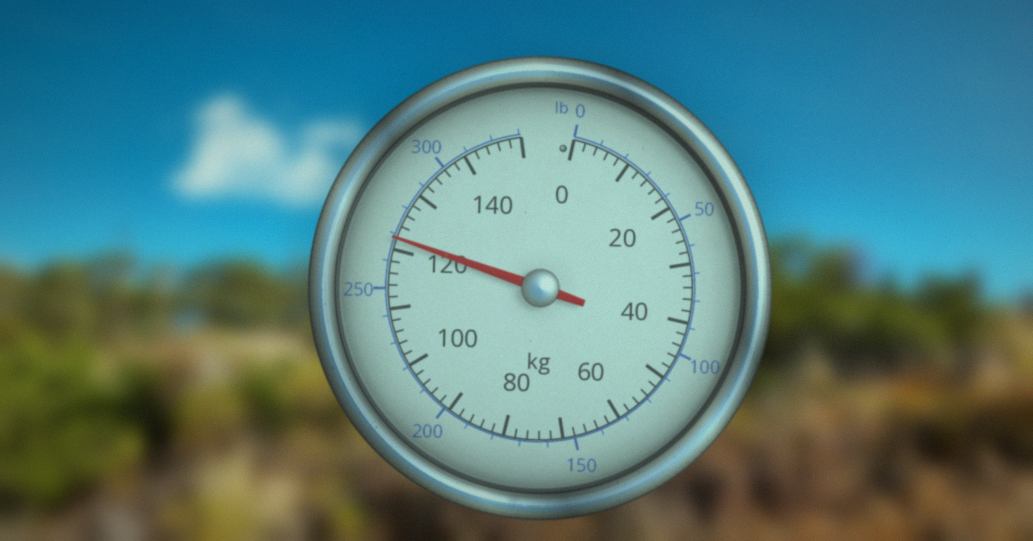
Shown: 122 kg
